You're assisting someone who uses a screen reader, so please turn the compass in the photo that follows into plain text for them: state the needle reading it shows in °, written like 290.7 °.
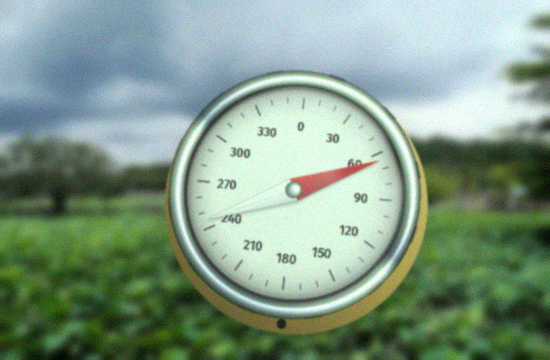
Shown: 65 °
